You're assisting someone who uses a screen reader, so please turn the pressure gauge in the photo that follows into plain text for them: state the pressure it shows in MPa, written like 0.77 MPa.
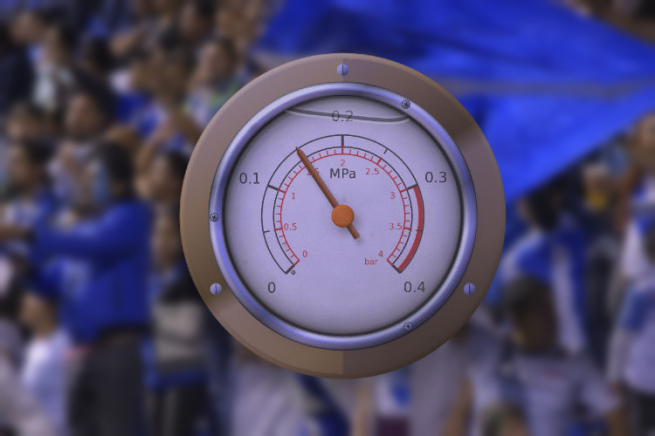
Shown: 0.15 MPa
